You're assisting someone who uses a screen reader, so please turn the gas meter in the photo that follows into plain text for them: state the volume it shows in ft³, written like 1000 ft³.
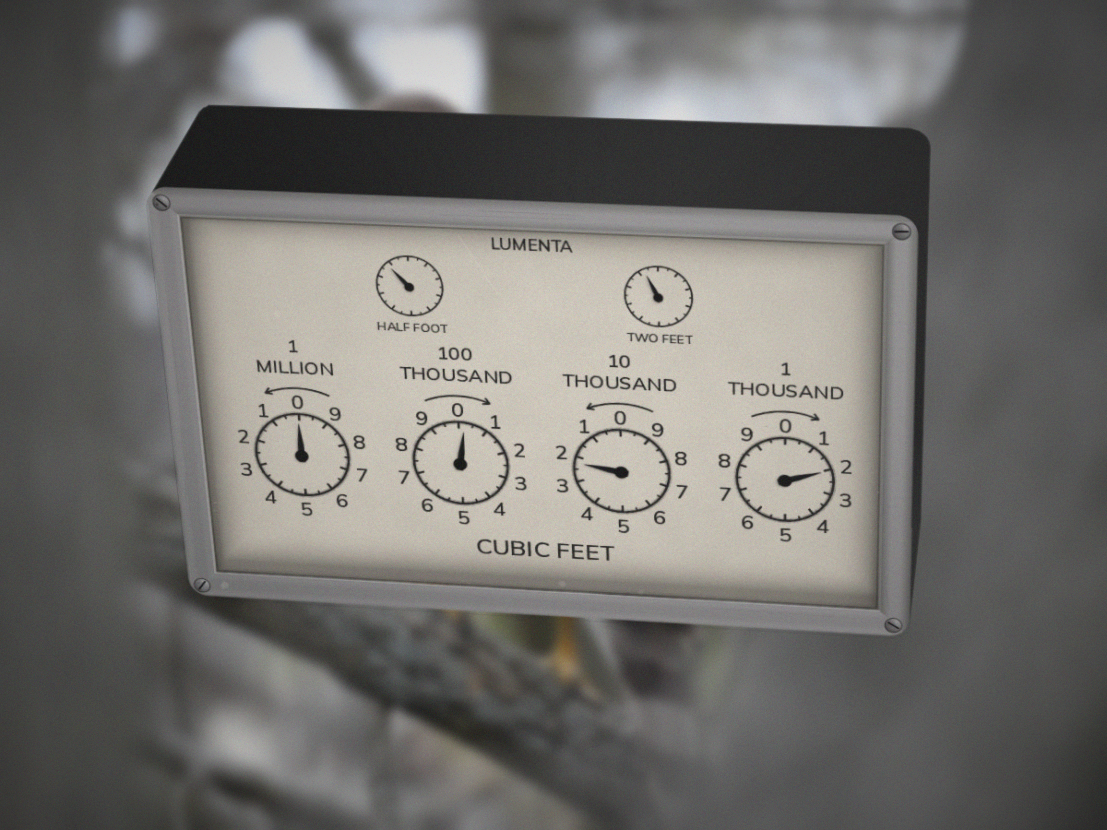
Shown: 2200 ft³
